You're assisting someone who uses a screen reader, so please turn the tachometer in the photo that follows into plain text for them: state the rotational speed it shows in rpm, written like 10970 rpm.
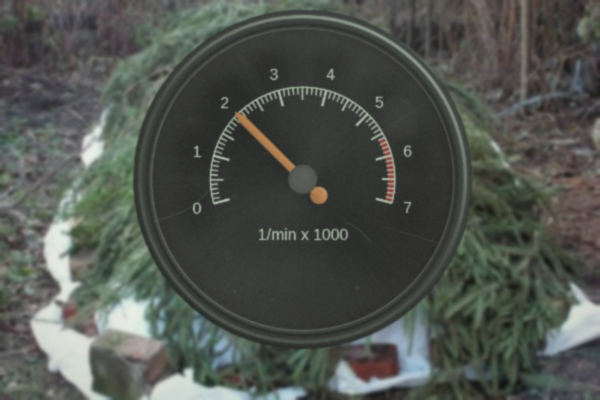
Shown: 2000 rpm
